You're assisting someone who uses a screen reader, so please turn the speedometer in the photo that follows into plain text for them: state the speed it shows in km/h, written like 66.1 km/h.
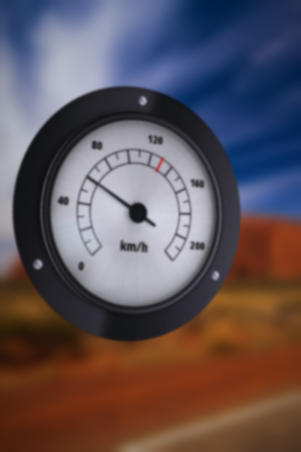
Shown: 60 km/h
